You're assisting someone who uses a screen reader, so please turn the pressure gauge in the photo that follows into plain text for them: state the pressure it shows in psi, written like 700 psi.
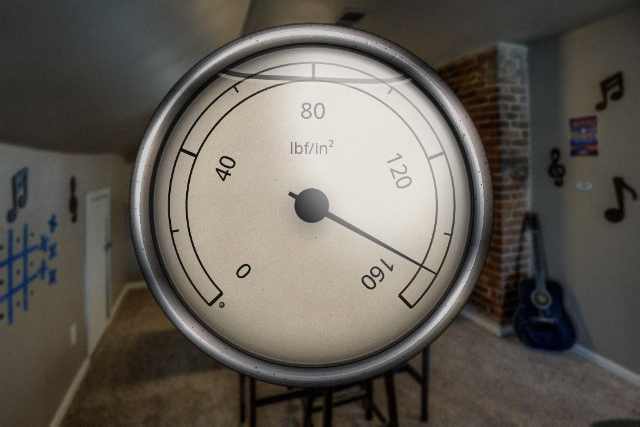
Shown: 150 psi
